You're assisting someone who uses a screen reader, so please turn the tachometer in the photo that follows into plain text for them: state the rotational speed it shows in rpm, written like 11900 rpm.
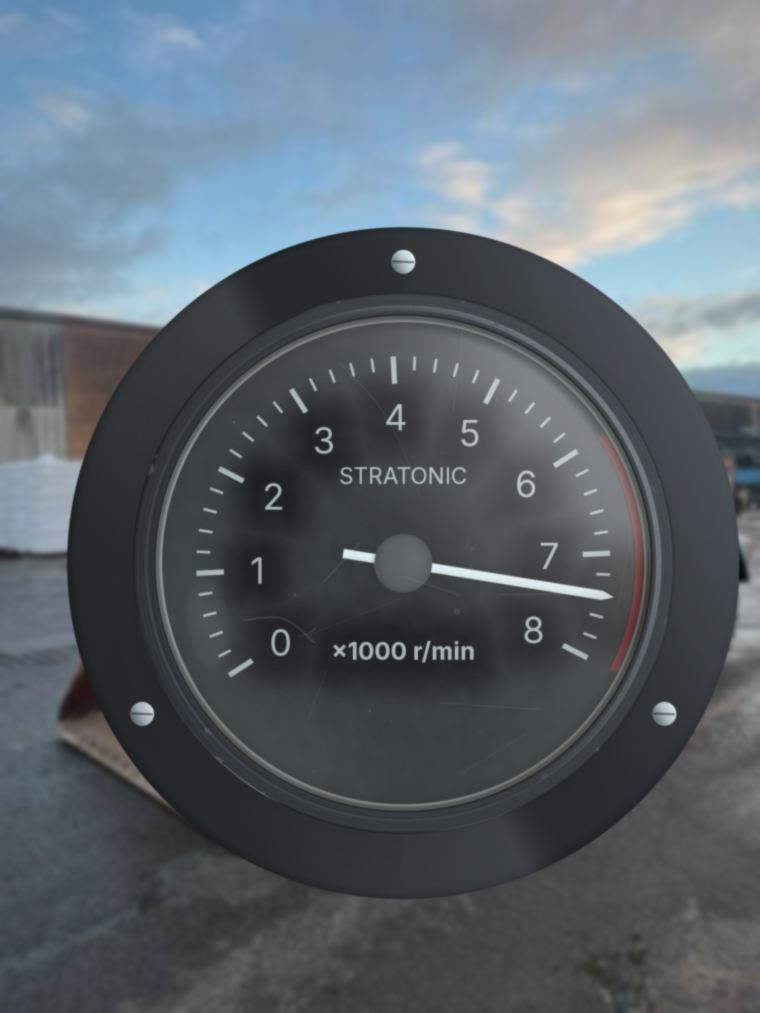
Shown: 7400 rpm
